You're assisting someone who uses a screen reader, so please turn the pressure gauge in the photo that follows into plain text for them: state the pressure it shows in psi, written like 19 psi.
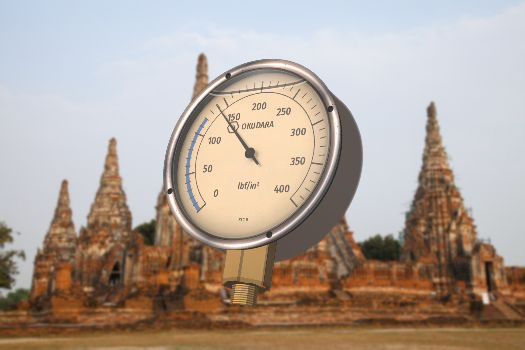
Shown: 140 psi
